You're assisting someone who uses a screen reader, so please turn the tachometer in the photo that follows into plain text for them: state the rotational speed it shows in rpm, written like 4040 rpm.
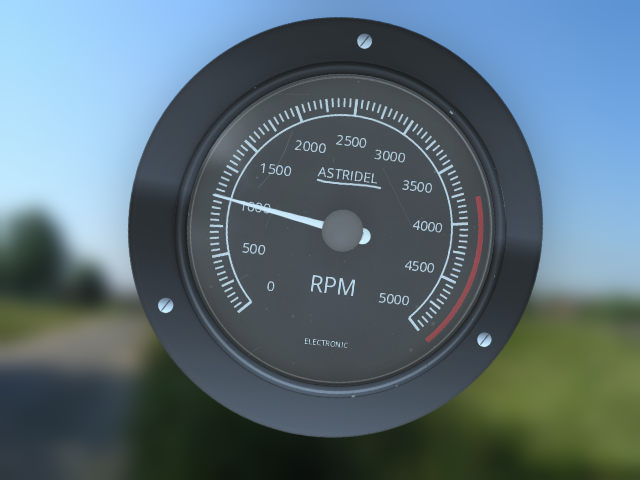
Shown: 1000 rpm
